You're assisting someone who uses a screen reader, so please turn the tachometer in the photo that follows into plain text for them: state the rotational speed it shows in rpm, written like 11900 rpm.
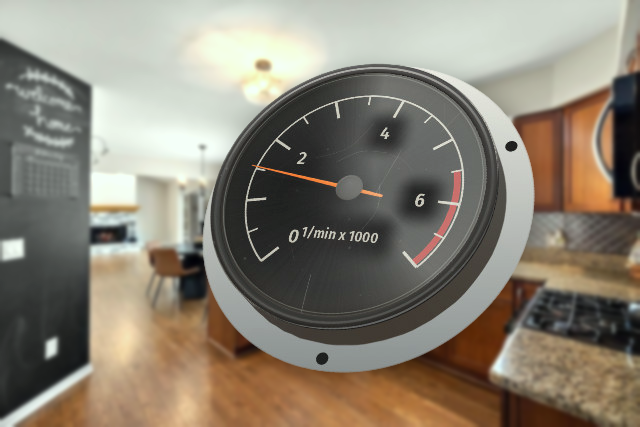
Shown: 1500 rpm
